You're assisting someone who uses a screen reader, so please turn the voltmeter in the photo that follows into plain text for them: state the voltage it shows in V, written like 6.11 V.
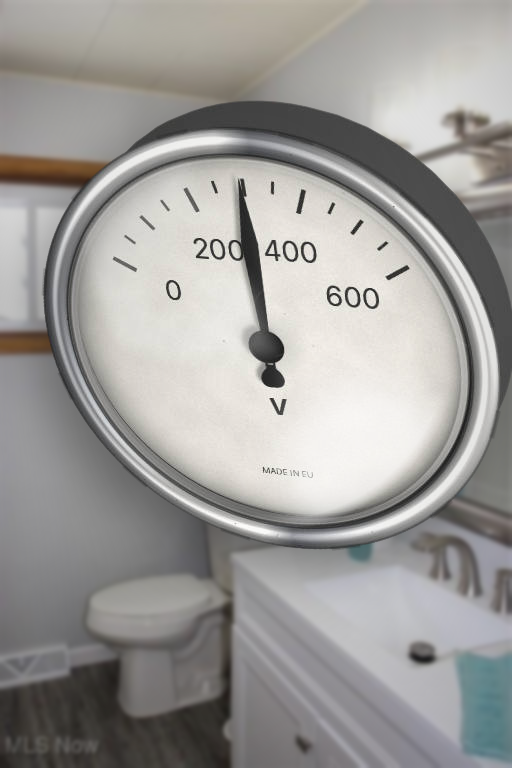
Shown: 300 V
